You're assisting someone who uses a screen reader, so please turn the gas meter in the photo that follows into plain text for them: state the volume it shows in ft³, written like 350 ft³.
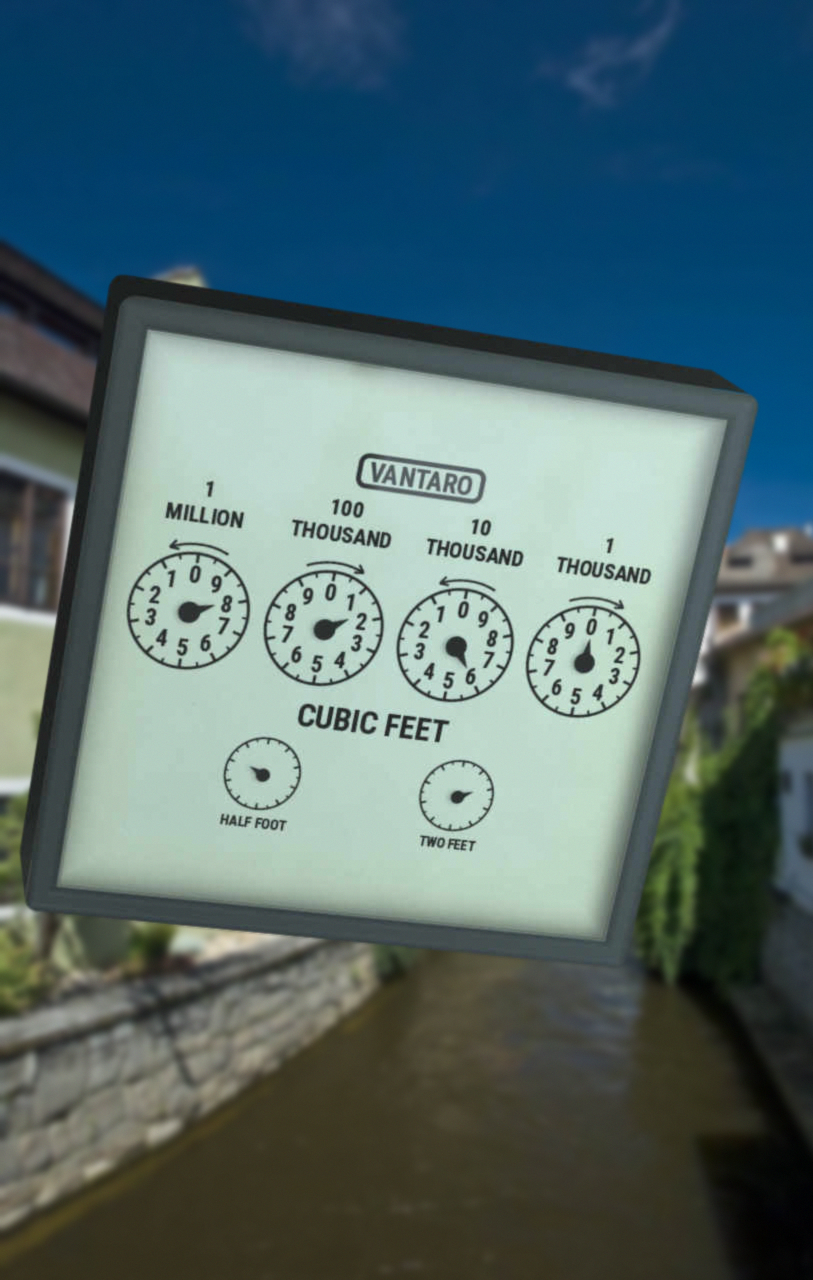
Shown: 816000 ft³
